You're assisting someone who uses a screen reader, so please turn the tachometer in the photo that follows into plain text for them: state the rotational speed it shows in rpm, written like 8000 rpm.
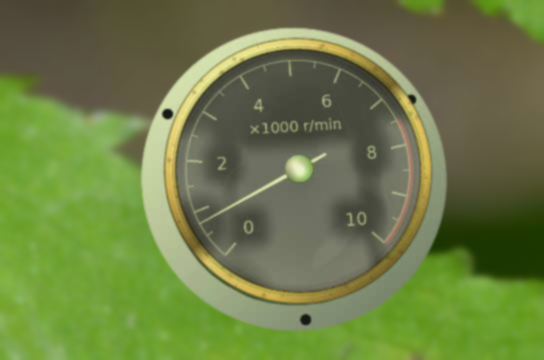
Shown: 750 rpm
